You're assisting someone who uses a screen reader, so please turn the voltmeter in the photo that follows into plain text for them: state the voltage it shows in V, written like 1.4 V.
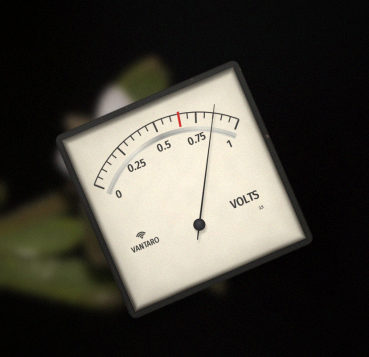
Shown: 0.85 V
